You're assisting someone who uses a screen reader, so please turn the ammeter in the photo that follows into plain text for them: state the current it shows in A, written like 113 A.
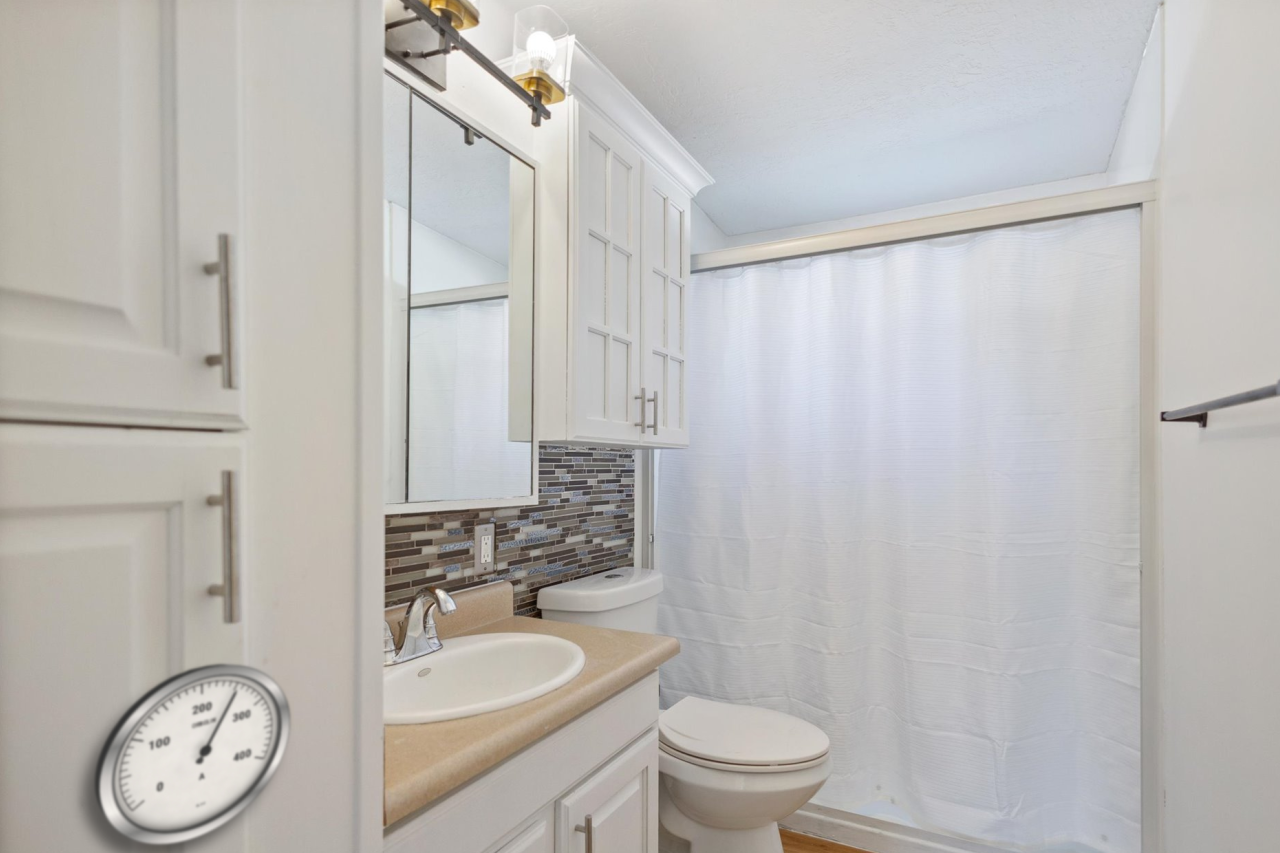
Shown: 250 A
